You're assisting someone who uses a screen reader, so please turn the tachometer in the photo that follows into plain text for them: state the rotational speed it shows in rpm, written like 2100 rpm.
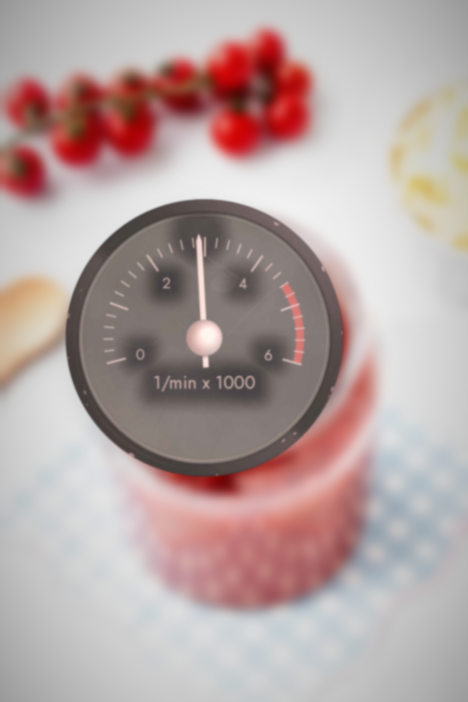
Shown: 2900 rpm
